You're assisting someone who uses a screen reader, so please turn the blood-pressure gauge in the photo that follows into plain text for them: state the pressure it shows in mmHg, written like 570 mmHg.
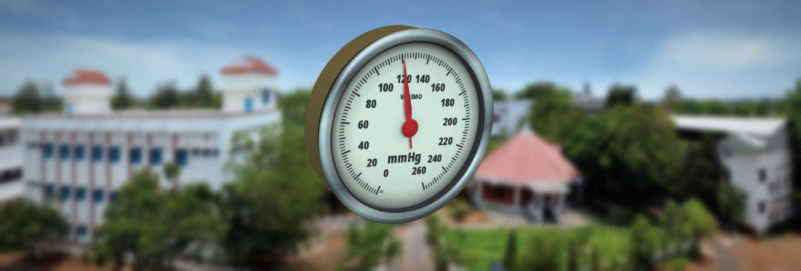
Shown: 120 mmHg
